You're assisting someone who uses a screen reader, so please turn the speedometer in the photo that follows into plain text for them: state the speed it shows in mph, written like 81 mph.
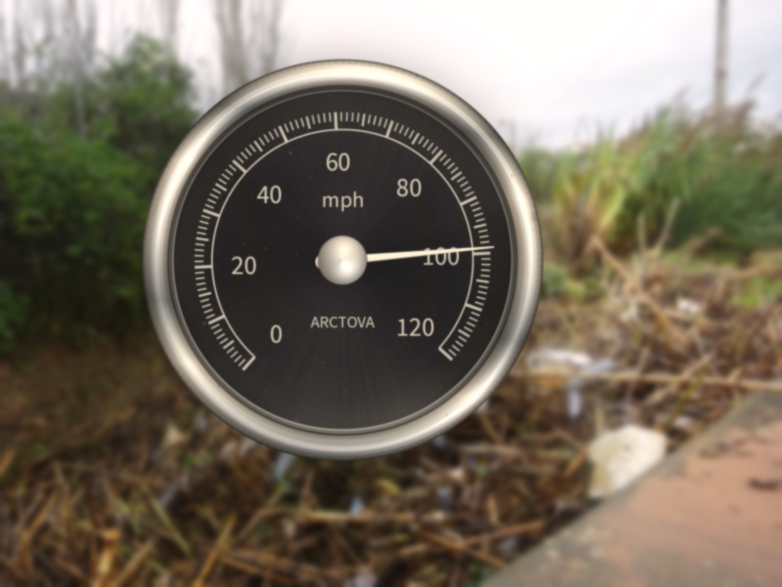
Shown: 99 mph
